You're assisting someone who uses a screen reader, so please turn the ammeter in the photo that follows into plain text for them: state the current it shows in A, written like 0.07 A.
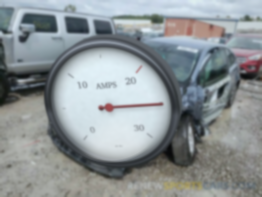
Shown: 25 A
